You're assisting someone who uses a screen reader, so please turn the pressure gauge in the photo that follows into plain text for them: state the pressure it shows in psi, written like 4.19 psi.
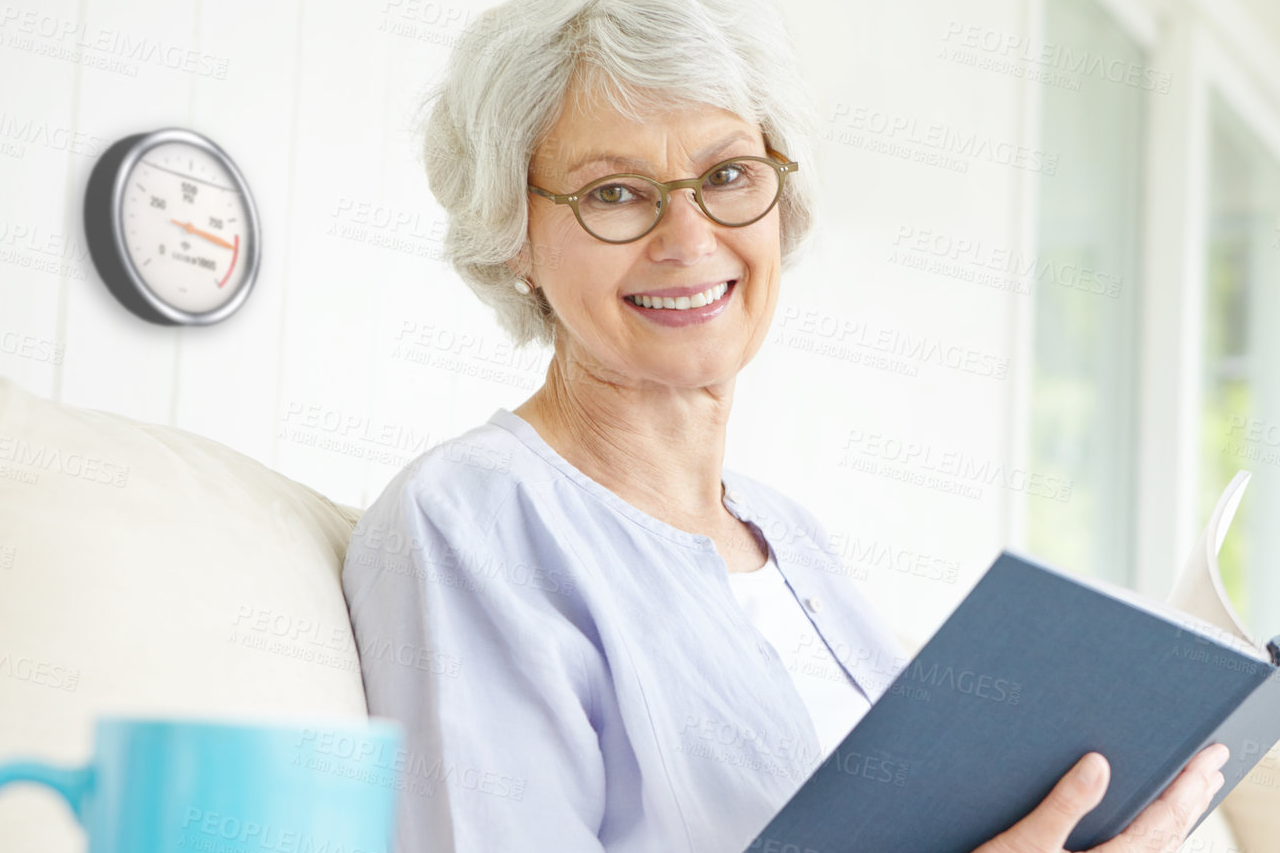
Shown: 850 psi
